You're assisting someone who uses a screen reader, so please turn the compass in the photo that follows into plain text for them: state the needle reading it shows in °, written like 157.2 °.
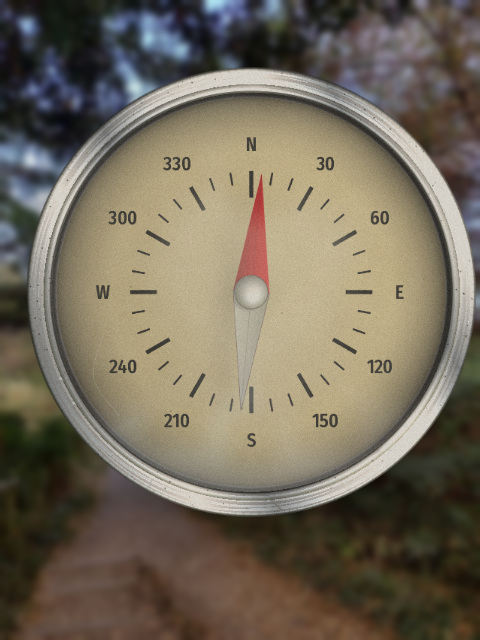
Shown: 5 °
